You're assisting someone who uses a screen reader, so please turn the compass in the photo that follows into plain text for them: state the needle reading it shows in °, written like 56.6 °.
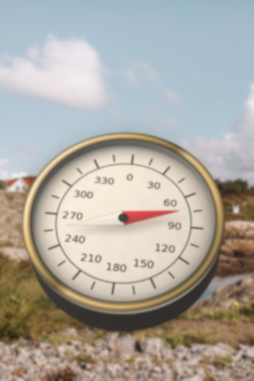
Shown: 75 °
